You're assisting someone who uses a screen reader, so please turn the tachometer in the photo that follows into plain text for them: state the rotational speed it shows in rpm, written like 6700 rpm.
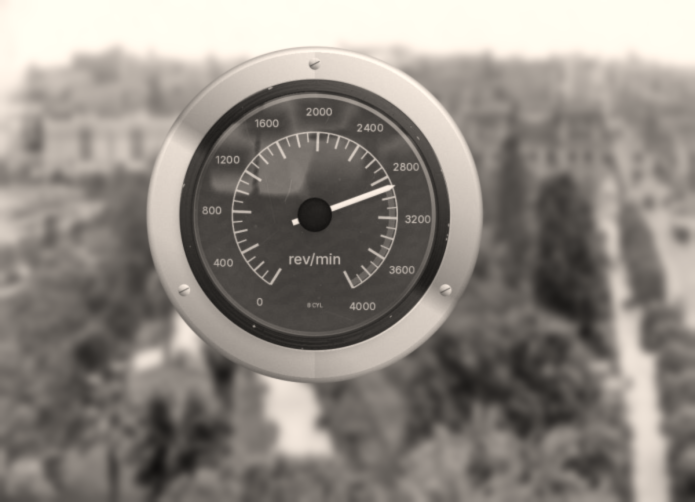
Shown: 2900 rpm
